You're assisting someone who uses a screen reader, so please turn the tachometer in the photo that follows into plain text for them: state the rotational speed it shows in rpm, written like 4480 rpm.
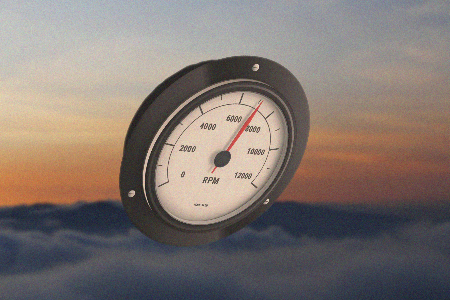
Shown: 7000 rpm
